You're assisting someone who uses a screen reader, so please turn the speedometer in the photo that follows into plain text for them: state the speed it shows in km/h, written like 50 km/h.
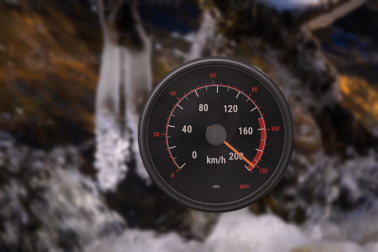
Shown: 195 km/h
